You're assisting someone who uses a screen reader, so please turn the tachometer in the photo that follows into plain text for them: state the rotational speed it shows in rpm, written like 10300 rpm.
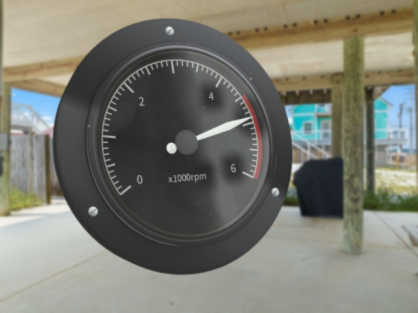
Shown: 4900 rpm
